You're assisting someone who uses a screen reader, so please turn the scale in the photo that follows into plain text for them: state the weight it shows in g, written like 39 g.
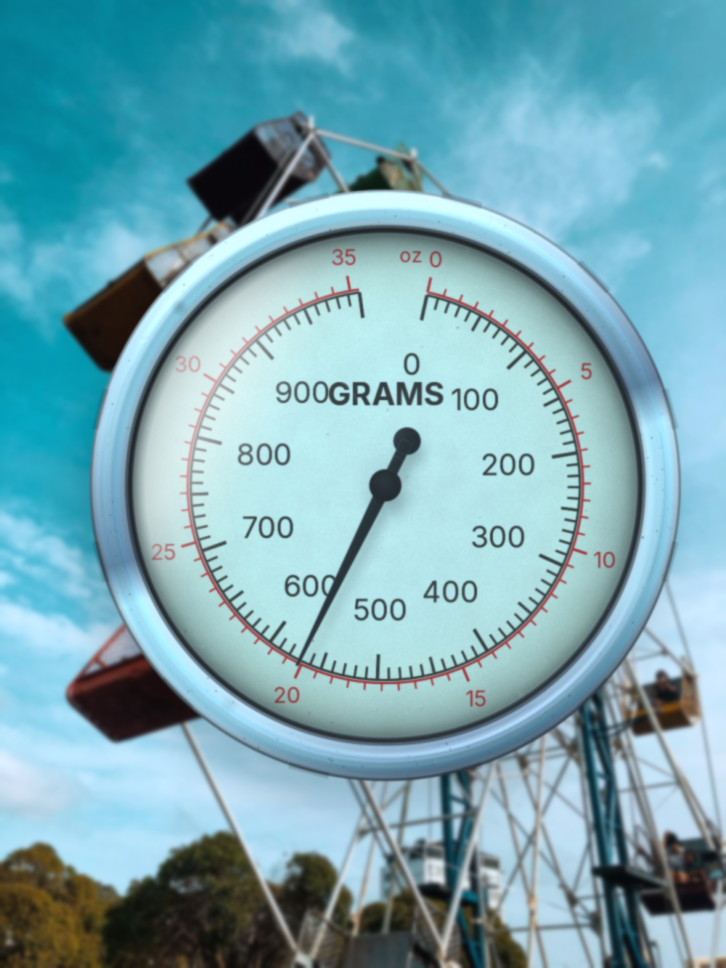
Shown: 570 g
